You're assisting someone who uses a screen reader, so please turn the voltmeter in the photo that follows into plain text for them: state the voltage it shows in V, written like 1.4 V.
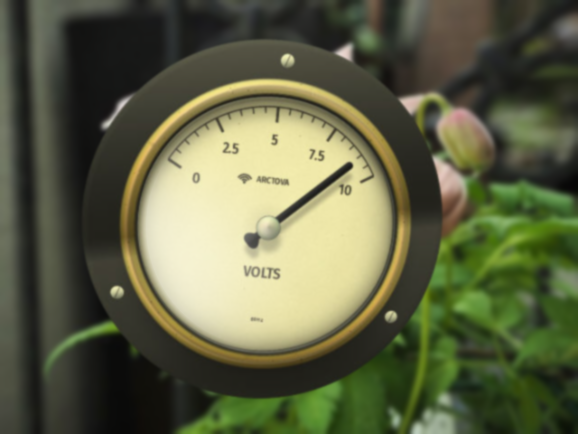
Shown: 9 V
